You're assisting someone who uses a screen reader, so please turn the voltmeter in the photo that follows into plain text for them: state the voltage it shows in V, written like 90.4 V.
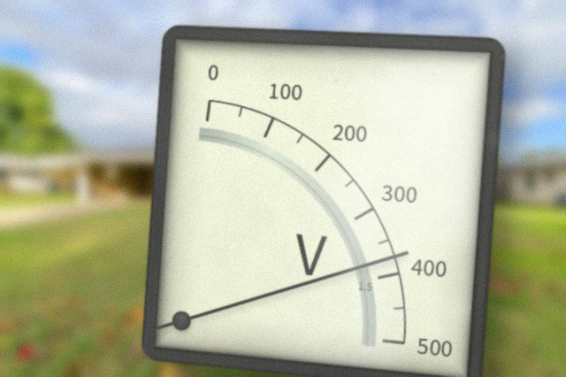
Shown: 375 V
